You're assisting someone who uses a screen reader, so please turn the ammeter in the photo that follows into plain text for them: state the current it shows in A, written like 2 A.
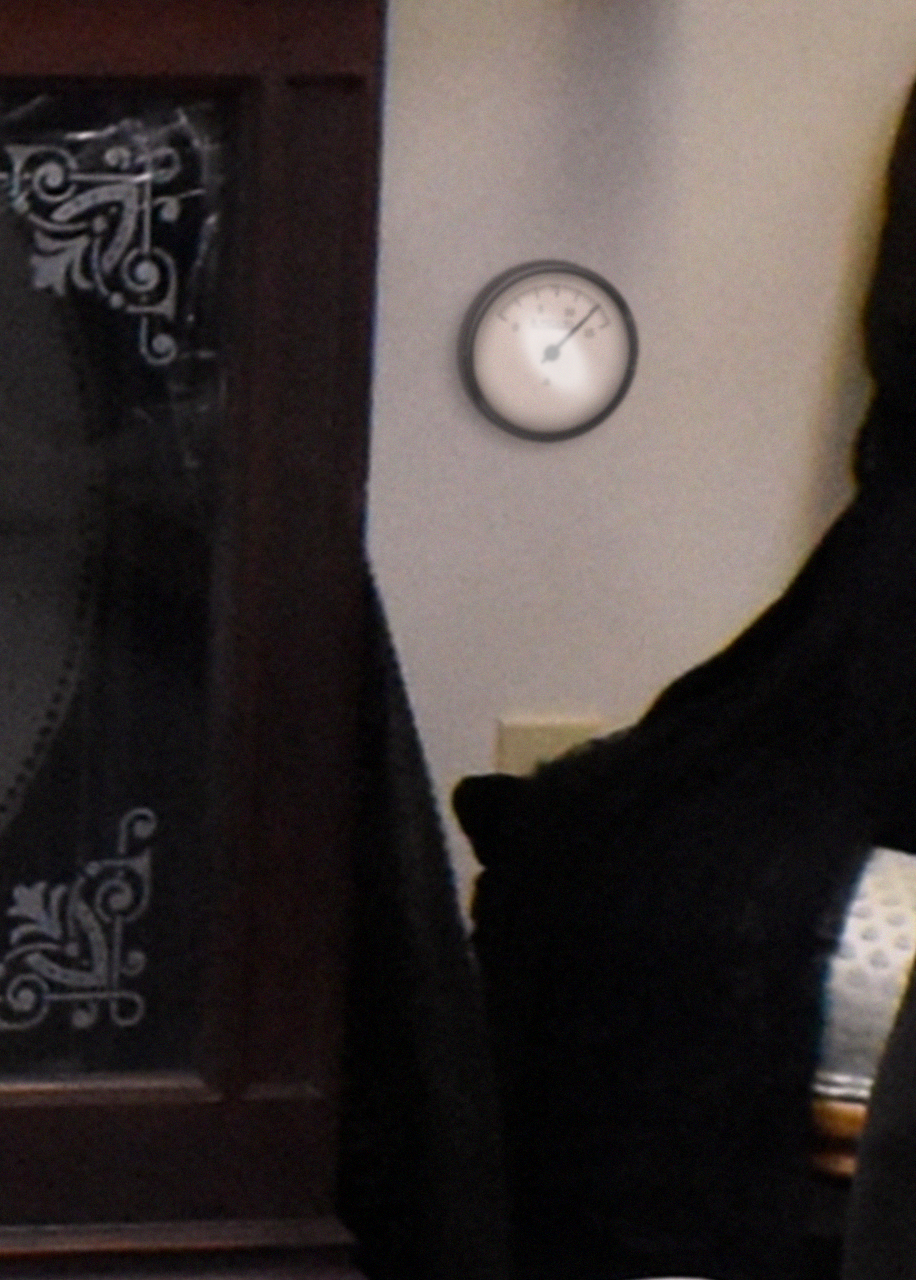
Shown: 12.5 A
